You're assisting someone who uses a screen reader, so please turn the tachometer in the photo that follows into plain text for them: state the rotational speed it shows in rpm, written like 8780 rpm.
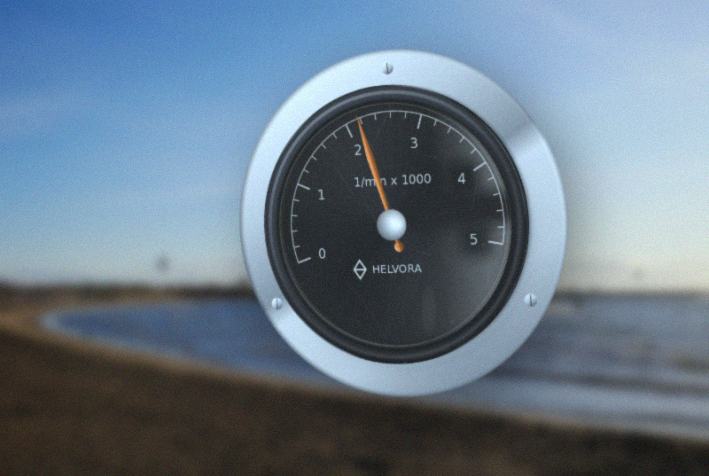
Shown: 2200 rpm
